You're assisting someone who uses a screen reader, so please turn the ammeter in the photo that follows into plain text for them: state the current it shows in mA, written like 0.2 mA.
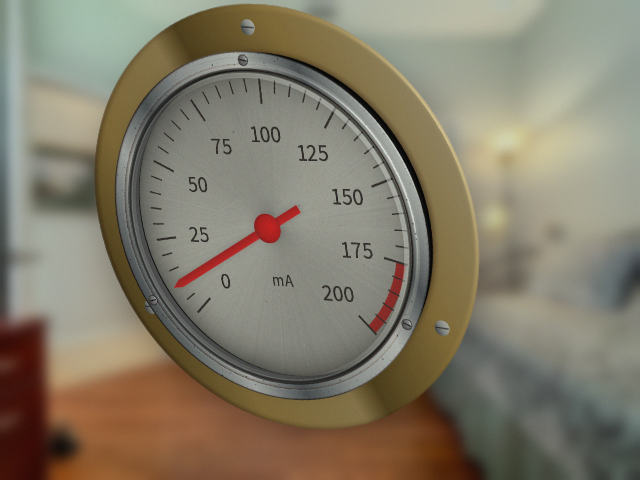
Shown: 10 mA
